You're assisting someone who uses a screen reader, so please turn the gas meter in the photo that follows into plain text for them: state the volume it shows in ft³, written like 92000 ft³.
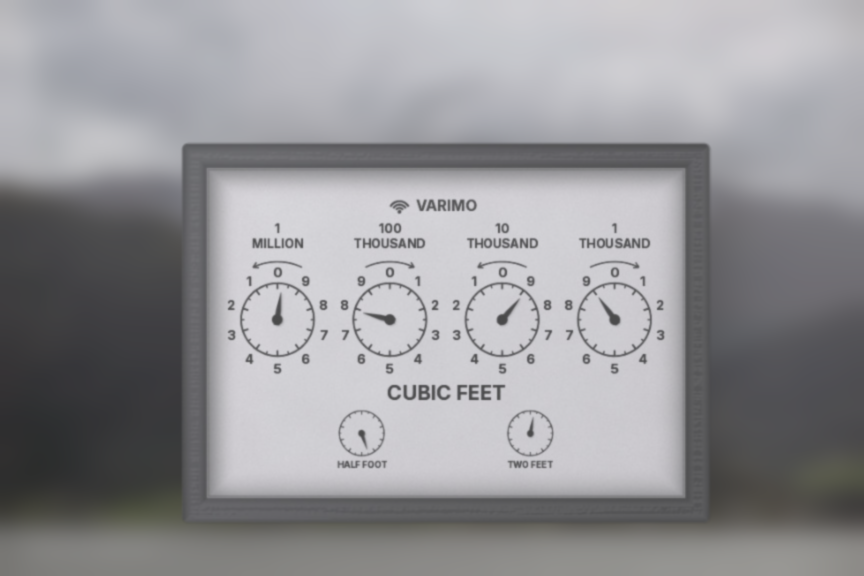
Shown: 978900 ft³
